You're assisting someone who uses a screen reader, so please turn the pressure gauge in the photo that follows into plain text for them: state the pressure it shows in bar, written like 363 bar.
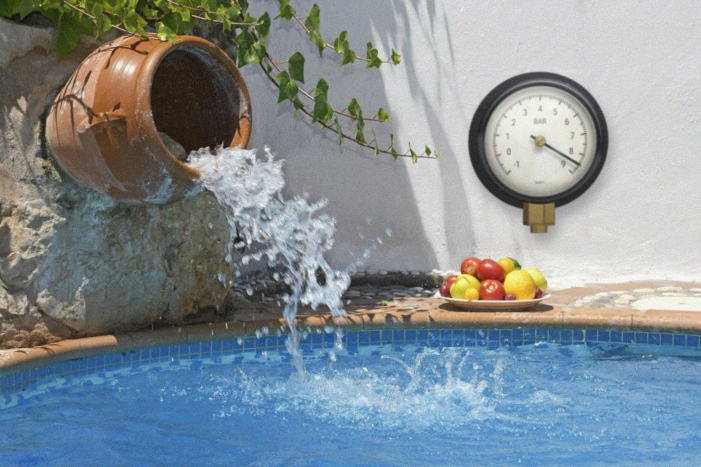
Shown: 8.5 bar
